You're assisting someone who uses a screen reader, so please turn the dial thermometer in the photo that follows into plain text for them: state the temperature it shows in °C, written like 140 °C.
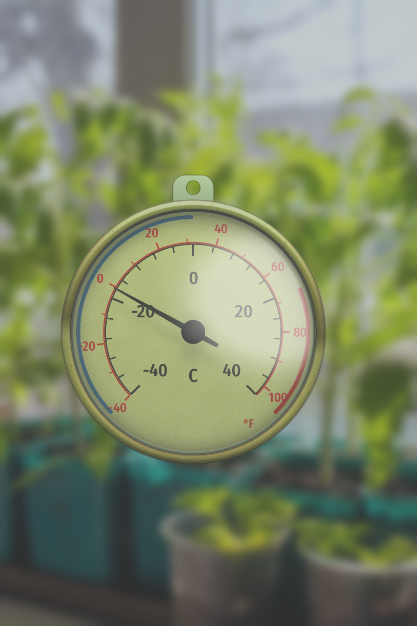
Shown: -18 °C
